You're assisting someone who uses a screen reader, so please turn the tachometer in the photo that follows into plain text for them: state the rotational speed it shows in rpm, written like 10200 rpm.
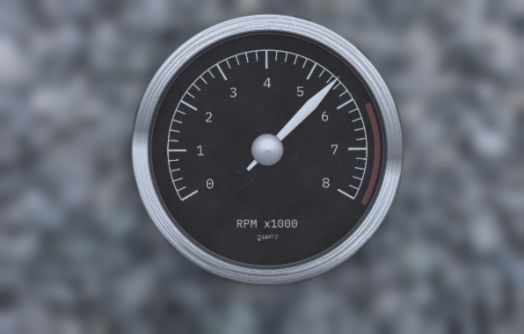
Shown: 5500 rpm
